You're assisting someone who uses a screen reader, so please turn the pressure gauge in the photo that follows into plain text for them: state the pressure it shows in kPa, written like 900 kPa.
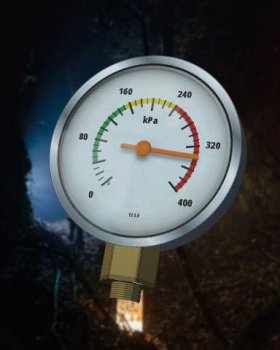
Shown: 340 kPa
